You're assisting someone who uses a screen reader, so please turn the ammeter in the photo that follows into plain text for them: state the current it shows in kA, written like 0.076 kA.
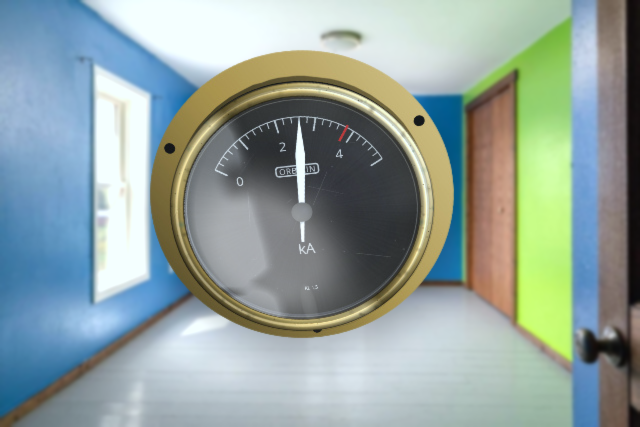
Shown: 2.6 kA
